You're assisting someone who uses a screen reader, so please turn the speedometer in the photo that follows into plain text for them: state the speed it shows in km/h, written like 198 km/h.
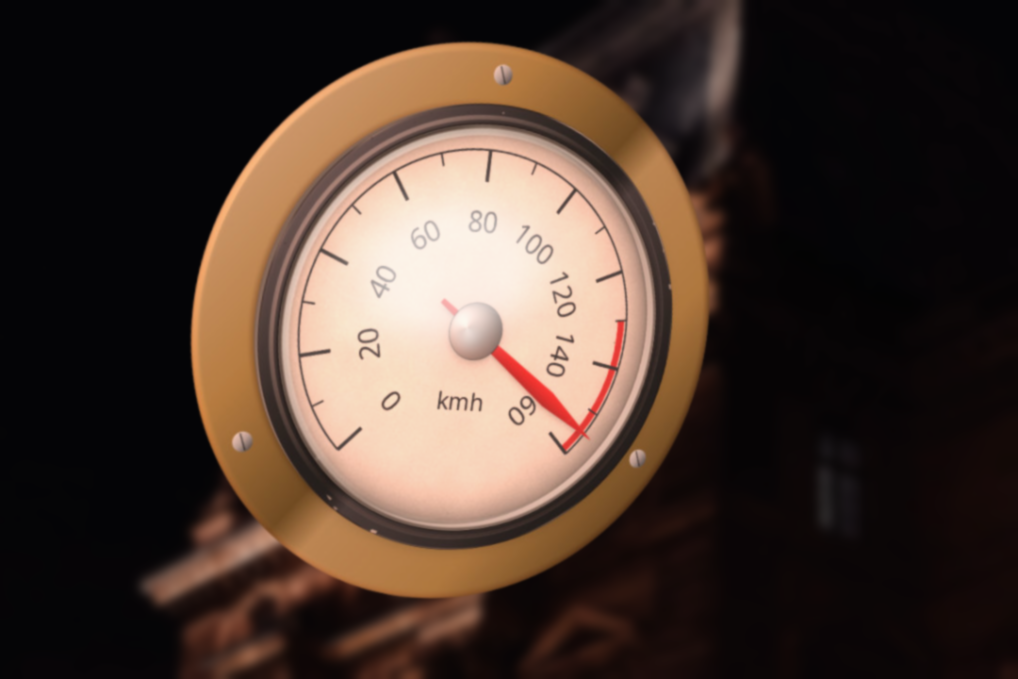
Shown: 155 km/h
